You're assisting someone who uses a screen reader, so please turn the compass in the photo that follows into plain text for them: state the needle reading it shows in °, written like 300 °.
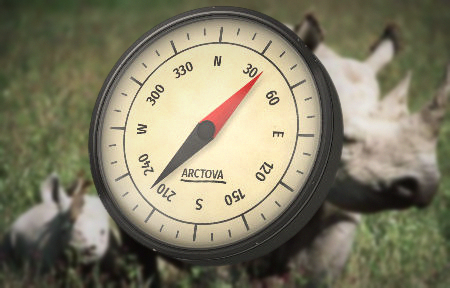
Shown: 40 °
